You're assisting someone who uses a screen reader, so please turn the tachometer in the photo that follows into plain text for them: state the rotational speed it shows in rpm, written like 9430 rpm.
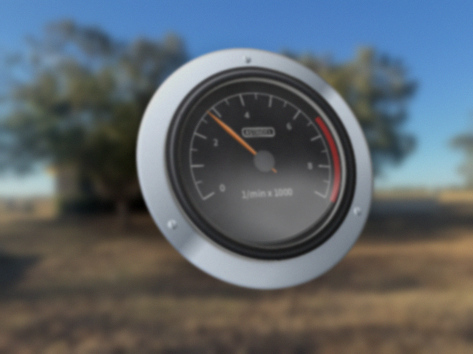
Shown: 2750 rpm
